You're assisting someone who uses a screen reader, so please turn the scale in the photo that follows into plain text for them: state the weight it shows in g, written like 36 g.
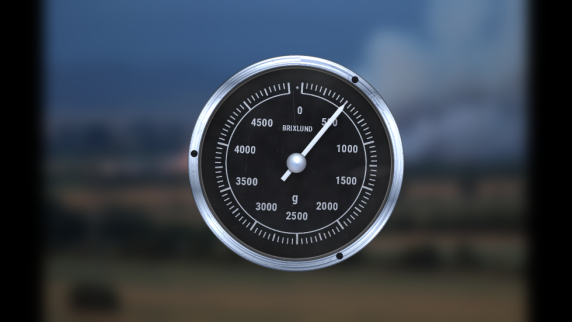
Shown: 500 g
